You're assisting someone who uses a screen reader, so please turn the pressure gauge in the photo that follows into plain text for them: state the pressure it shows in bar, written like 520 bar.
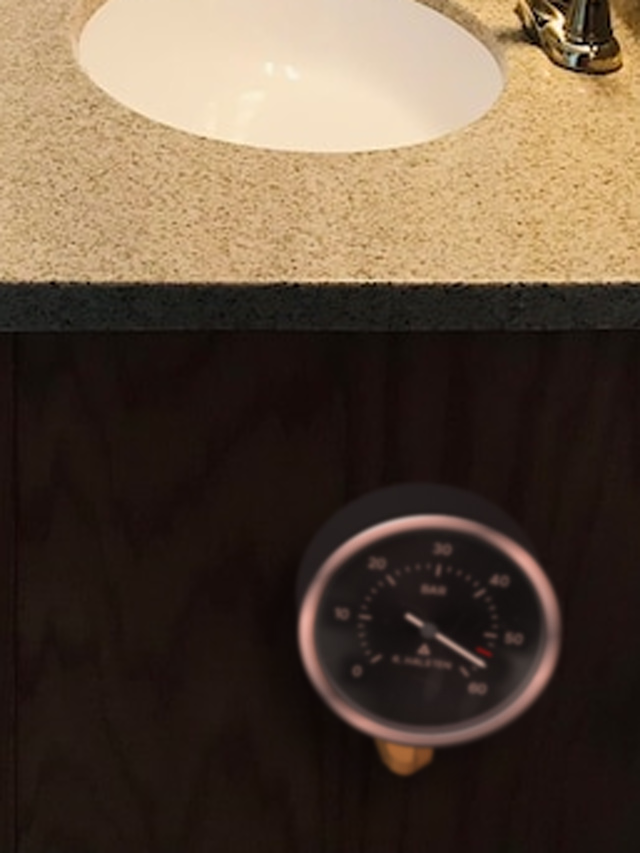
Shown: 56 bar
